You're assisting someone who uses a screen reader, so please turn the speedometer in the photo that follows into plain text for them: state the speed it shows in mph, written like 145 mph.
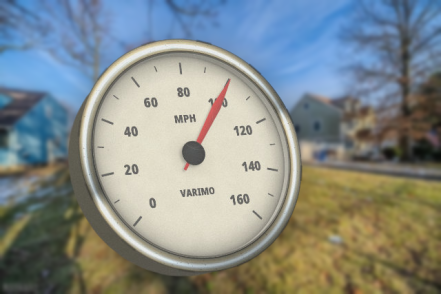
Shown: 100 mph
